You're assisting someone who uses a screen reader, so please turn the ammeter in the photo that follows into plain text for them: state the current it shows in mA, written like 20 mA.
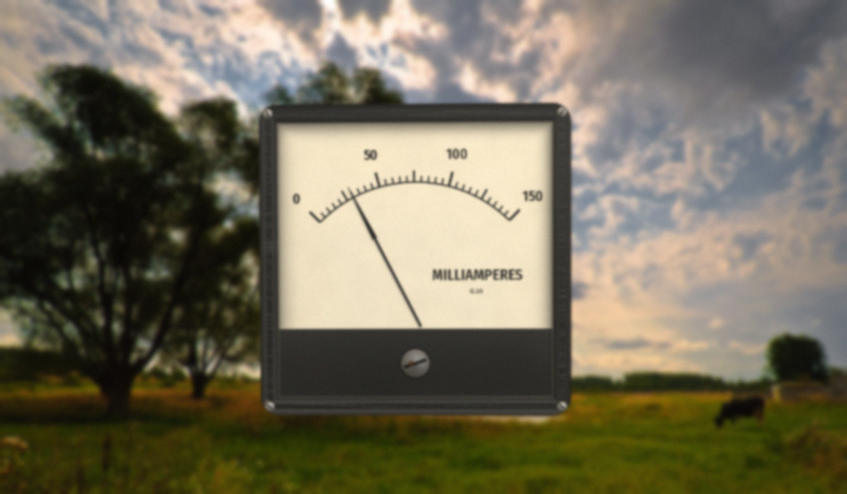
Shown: 30 mA
